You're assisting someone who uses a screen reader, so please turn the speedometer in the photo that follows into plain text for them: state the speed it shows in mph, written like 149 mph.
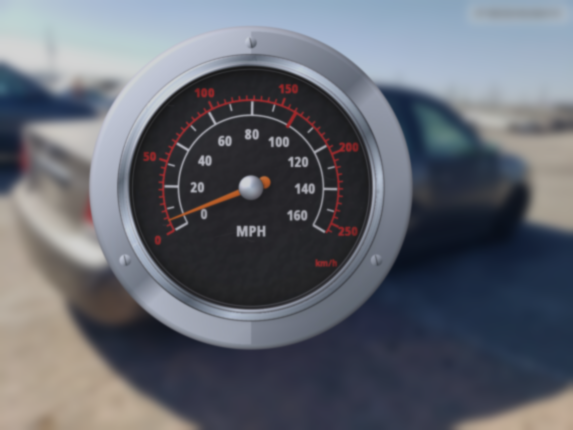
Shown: 5 mph
